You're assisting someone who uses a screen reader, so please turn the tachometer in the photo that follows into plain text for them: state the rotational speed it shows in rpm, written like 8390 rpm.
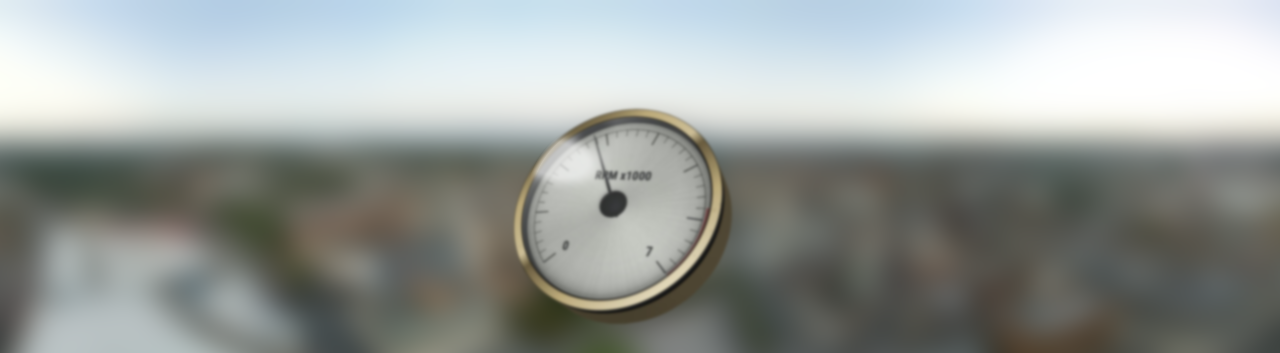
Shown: 2800 rpm
